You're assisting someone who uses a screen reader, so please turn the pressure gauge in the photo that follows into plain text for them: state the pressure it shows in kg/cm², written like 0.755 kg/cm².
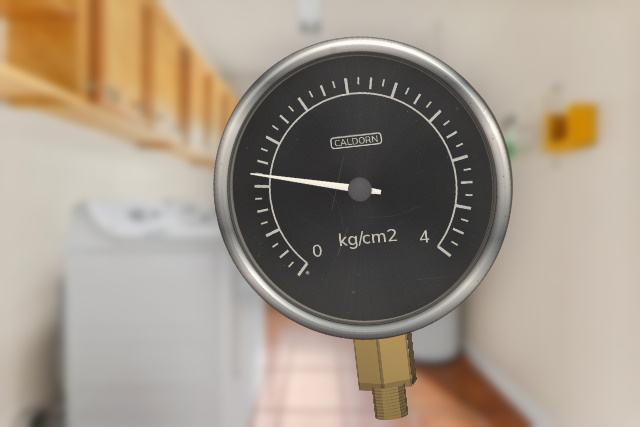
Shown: 0.9 kg/cm²
